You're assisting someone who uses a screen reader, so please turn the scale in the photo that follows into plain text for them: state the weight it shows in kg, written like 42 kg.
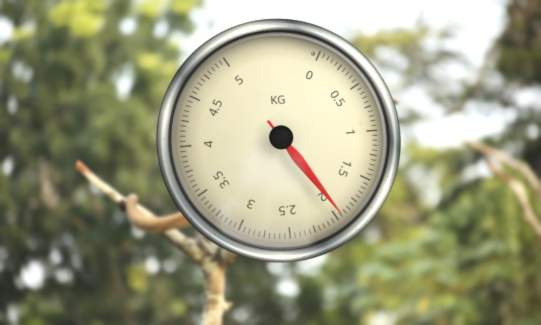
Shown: 1.95 kg
